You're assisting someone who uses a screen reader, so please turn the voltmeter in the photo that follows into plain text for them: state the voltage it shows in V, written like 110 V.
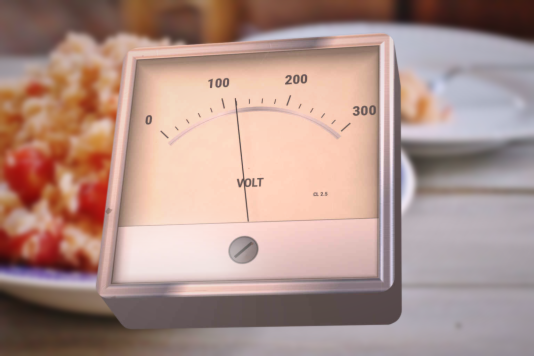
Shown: 120 V
